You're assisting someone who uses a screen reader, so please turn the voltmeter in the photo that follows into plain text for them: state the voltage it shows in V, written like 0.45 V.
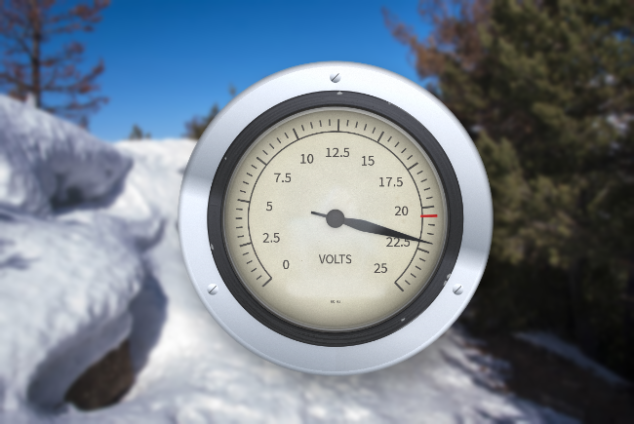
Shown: 22 V
